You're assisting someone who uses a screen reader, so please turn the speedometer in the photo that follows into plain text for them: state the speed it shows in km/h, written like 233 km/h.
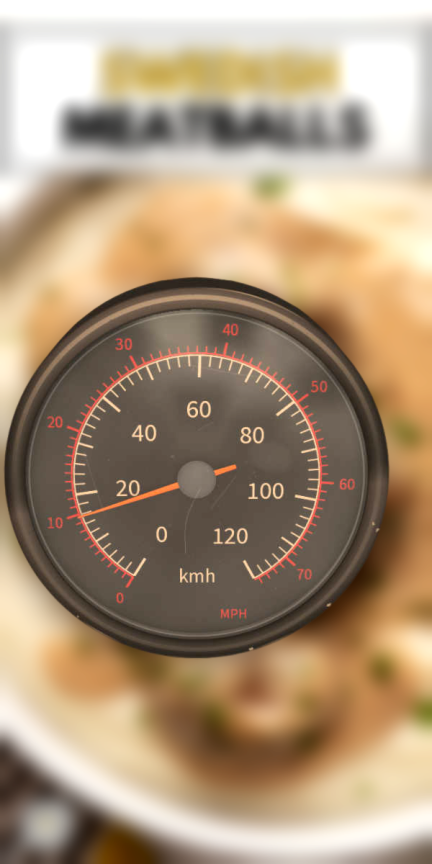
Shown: 16 km/h
